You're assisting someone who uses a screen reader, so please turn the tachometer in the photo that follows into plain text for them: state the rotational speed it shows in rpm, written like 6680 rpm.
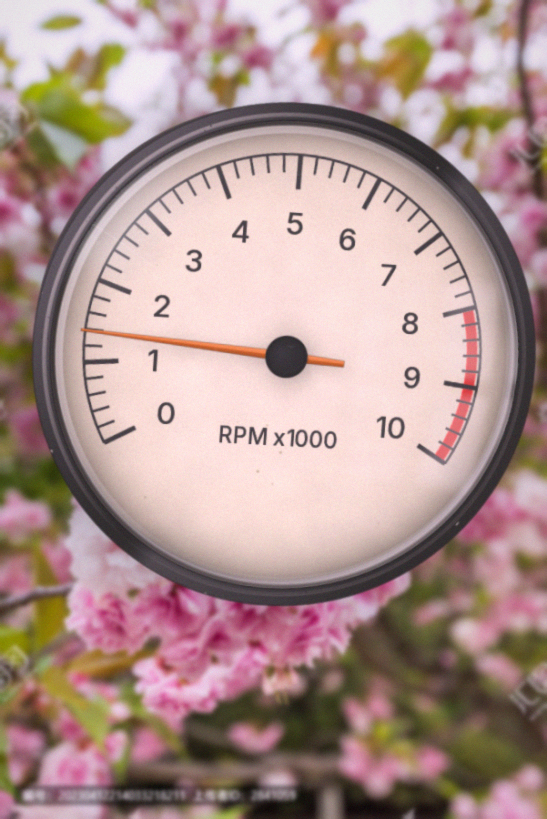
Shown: 1400 rpm
